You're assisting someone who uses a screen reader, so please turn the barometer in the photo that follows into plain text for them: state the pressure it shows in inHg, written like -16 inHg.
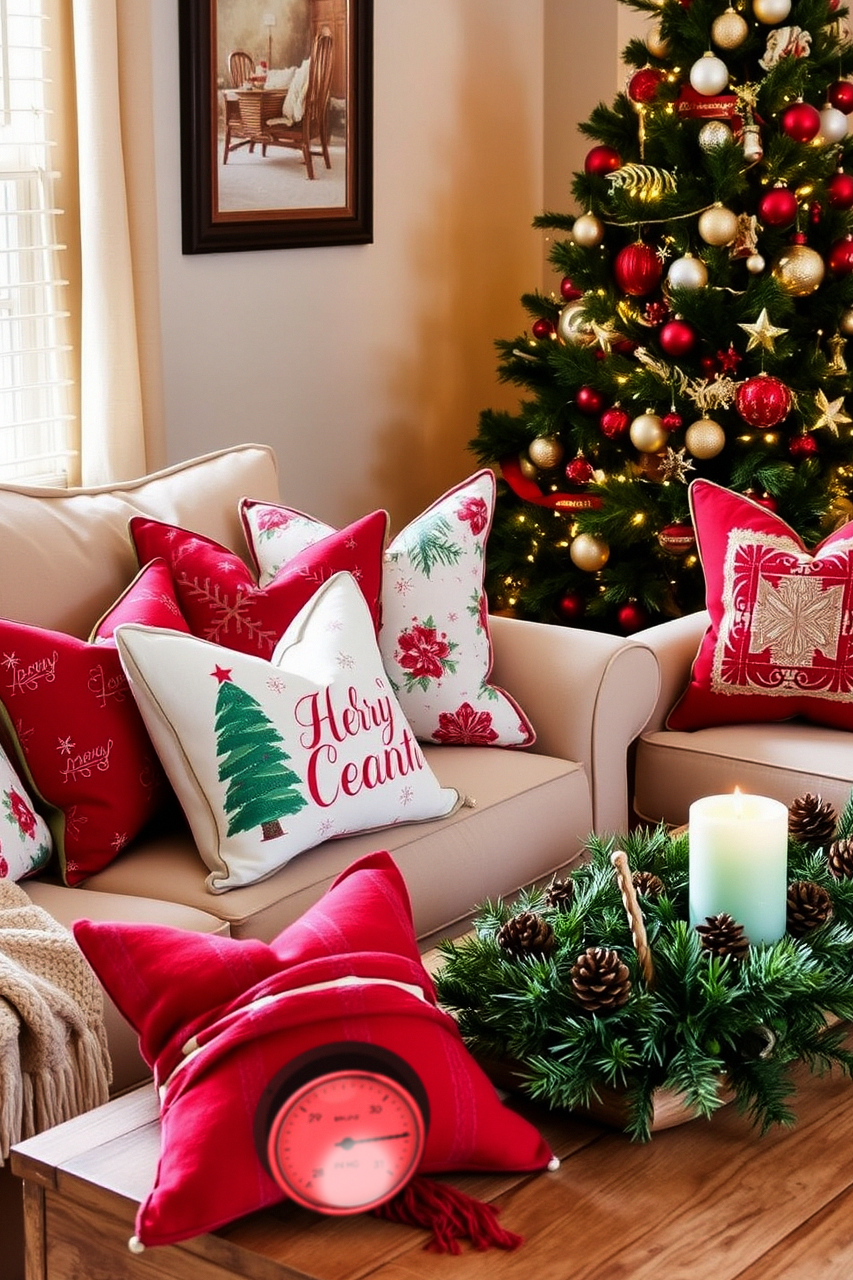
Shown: 30.5 inHg
